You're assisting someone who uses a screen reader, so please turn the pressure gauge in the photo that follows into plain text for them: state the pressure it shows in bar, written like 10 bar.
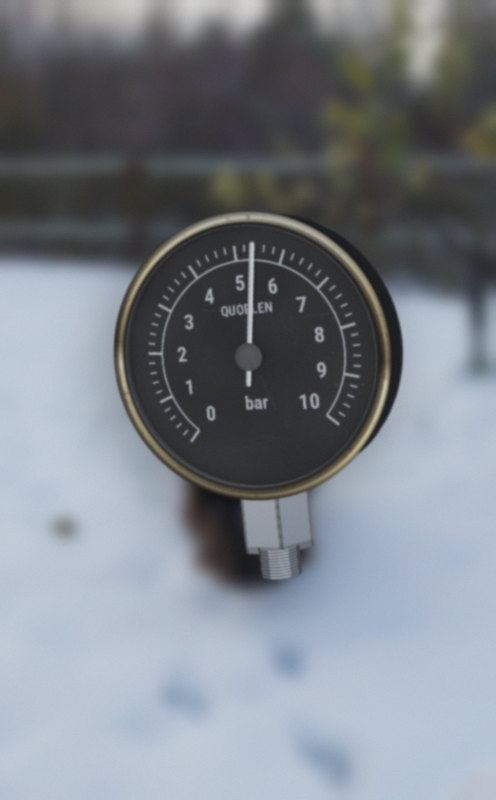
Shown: 5.4 bar
